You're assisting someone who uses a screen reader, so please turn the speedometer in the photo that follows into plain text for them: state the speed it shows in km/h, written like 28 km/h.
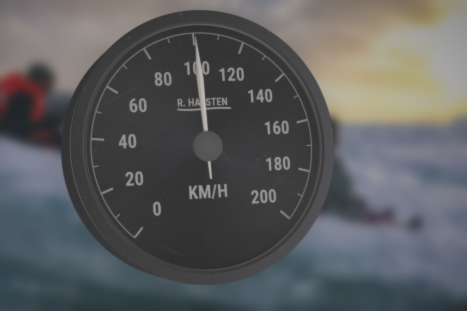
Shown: 100 km/h
